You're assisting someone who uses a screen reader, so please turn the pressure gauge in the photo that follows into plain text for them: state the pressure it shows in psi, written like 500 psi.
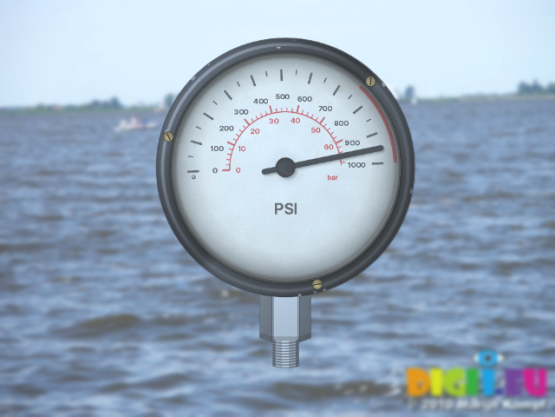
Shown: 950 psi
